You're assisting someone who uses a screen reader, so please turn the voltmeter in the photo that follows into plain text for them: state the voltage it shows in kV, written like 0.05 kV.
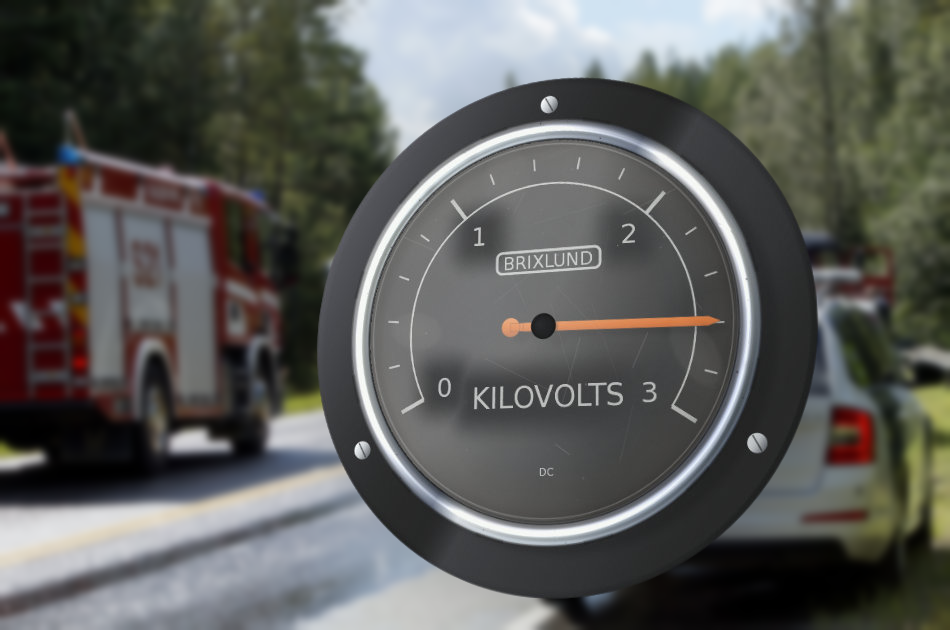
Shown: 2.6 kV
